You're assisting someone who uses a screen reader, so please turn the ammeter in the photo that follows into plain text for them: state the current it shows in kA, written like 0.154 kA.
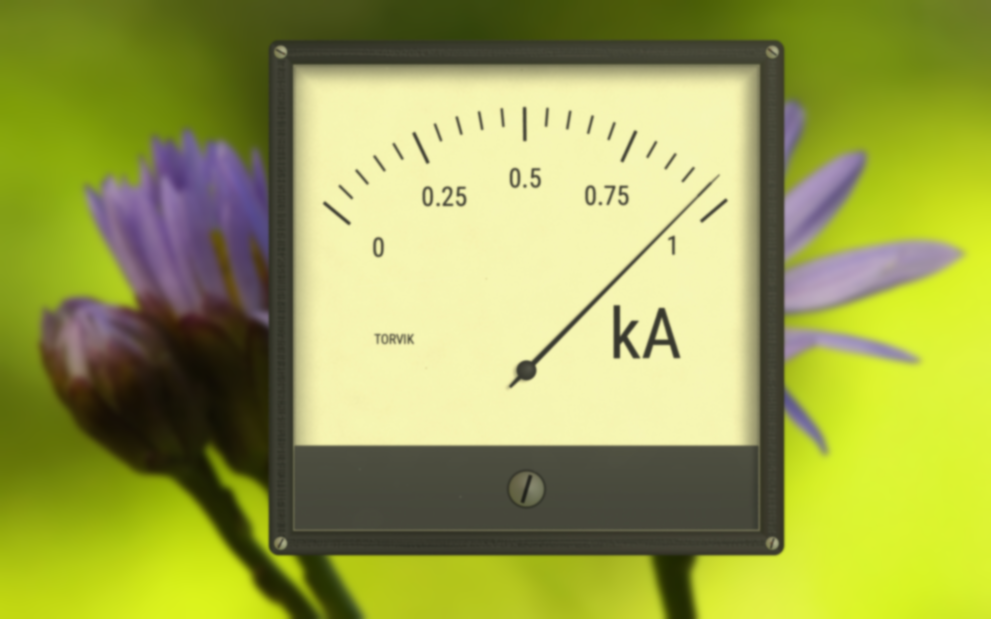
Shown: 0.95 kA
